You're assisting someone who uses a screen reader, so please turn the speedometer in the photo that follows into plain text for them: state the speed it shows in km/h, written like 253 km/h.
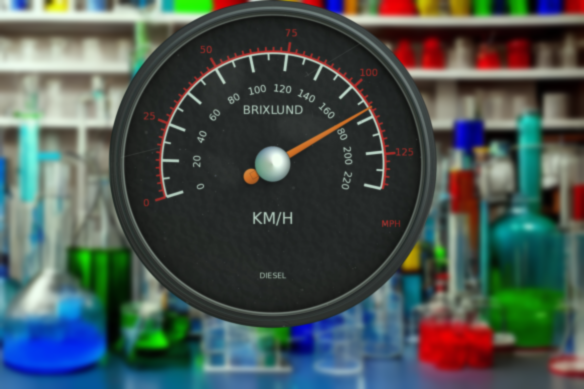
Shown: 175 km/h
